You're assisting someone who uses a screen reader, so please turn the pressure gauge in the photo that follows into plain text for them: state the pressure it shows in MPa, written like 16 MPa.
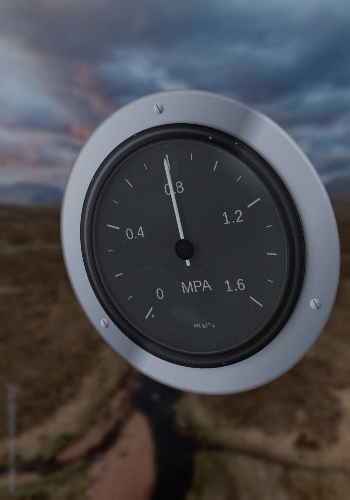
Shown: 0.8 MPa
